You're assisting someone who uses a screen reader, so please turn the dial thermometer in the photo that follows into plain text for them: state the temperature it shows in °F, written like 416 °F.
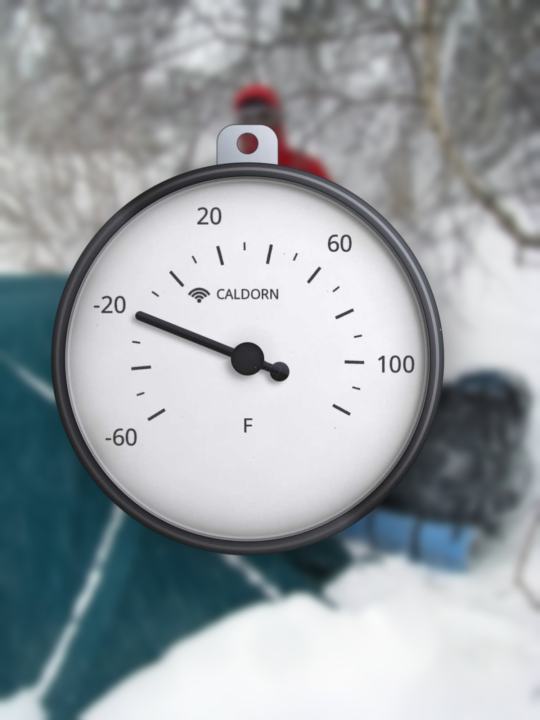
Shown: -20 °F
